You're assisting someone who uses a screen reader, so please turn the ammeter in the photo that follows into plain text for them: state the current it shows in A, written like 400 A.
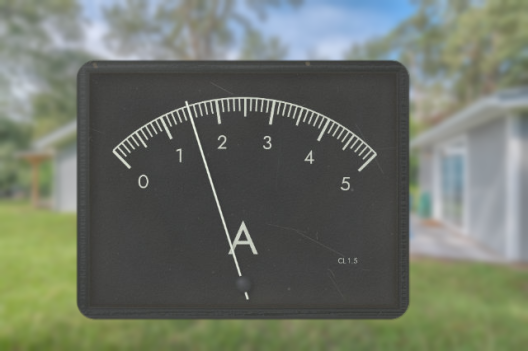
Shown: 1.5 A
